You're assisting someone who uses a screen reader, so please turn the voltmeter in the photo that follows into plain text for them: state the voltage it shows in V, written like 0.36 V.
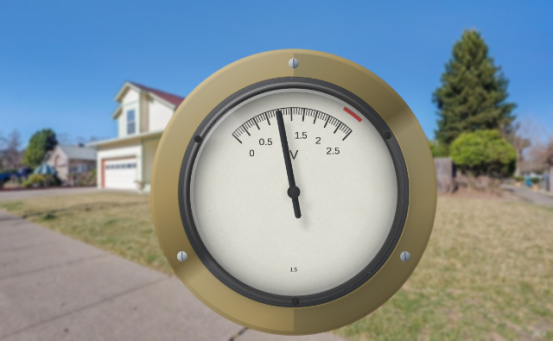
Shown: 1 V
